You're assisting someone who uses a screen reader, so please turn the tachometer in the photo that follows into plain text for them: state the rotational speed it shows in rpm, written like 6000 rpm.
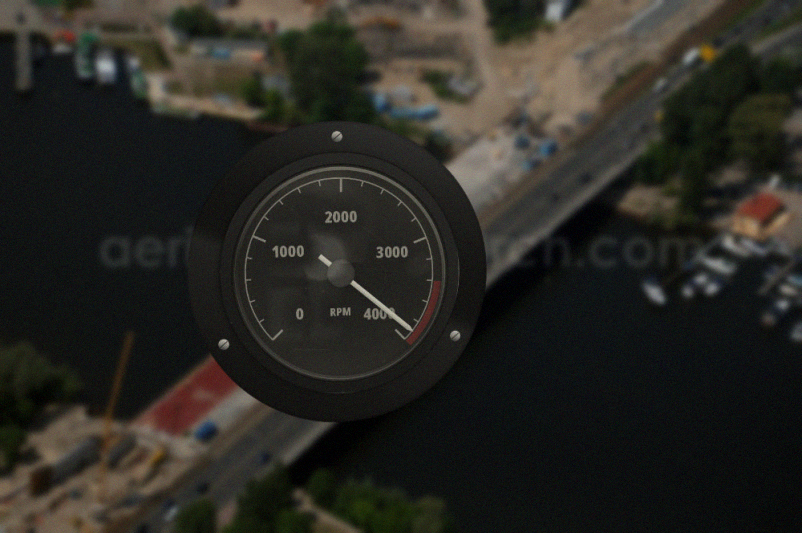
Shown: 3900 rpm
